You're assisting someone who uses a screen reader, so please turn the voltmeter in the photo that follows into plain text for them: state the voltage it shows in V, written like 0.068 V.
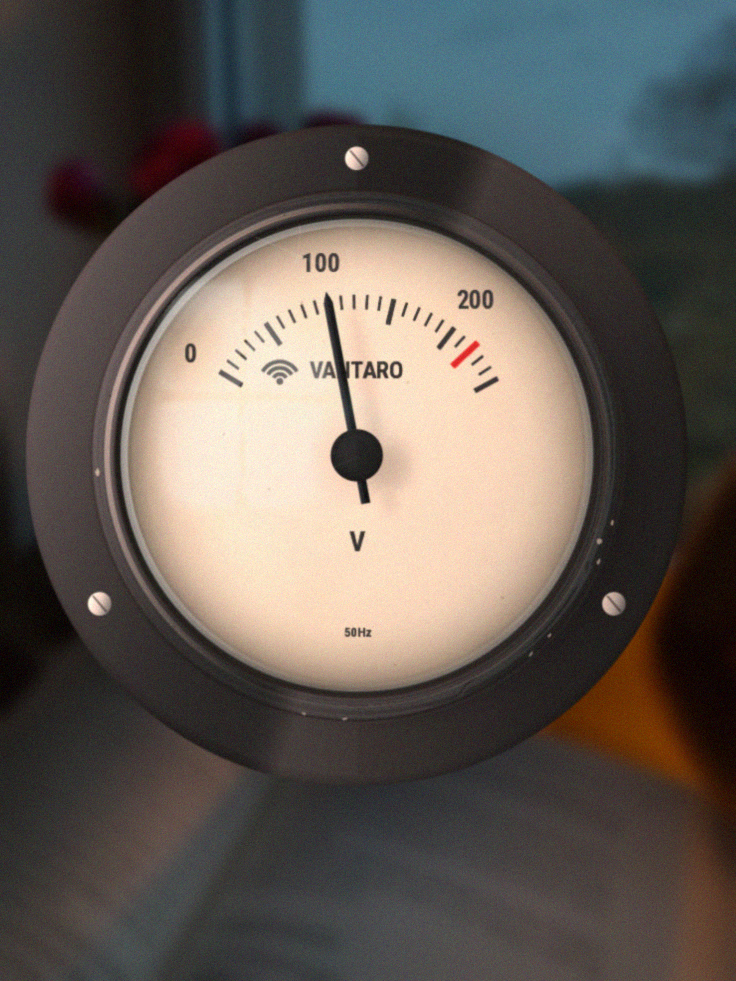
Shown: 100 V
